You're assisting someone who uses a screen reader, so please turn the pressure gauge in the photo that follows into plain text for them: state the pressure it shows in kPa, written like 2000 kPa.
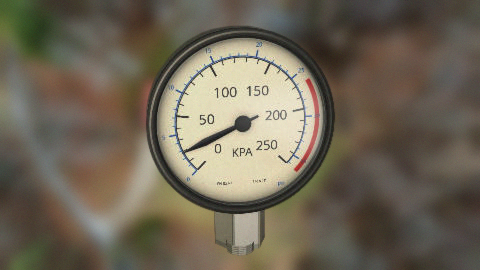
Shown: 20 kPa
